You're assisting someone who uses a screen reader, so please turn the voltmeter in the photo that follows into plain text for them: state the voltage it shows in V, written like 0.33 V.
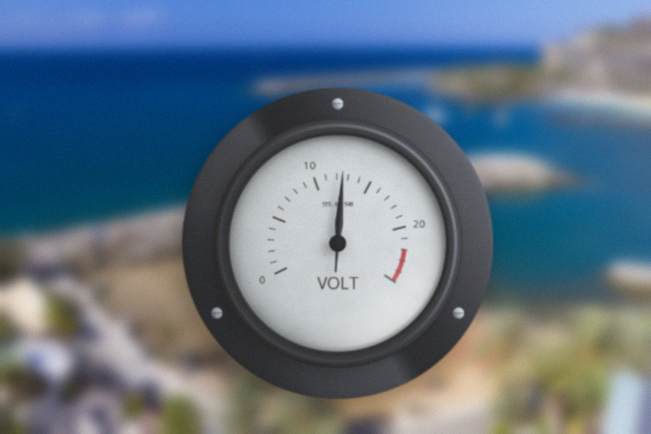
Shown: 12.5 V
